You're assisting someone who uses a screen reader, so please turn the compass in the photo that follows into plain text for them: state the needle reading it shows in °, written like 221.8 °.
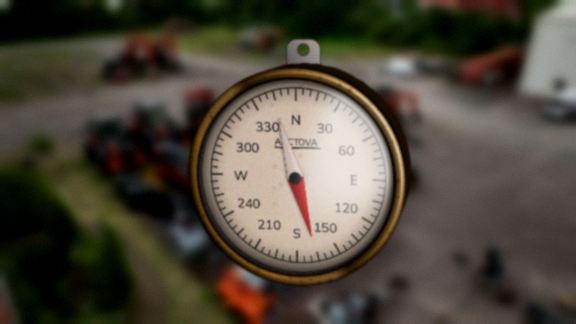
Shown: 165 °
